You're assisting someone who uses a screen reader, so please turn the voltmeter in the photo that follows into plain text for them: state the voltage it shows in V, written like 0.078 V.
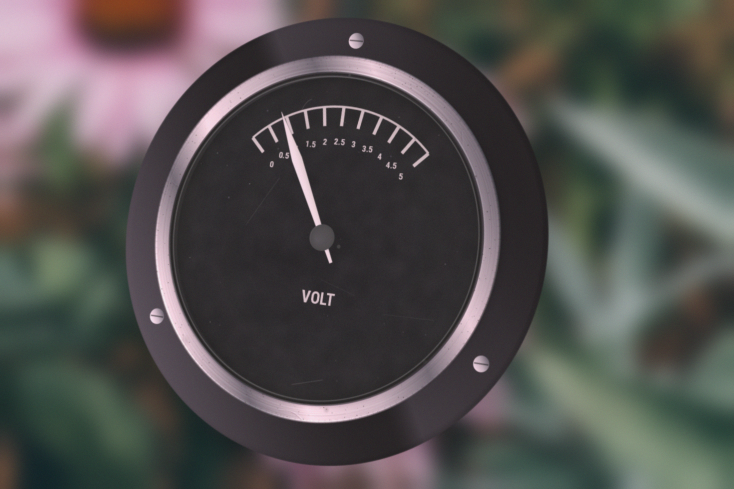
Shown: 1 V
